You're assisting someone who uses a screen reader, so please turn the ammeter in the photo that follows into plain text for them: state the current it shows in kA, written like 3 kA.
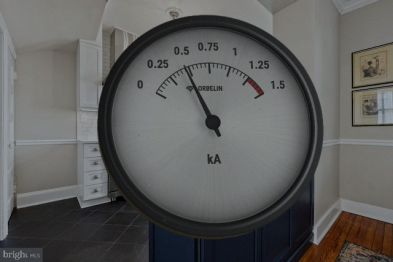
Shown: 0.45 kA
